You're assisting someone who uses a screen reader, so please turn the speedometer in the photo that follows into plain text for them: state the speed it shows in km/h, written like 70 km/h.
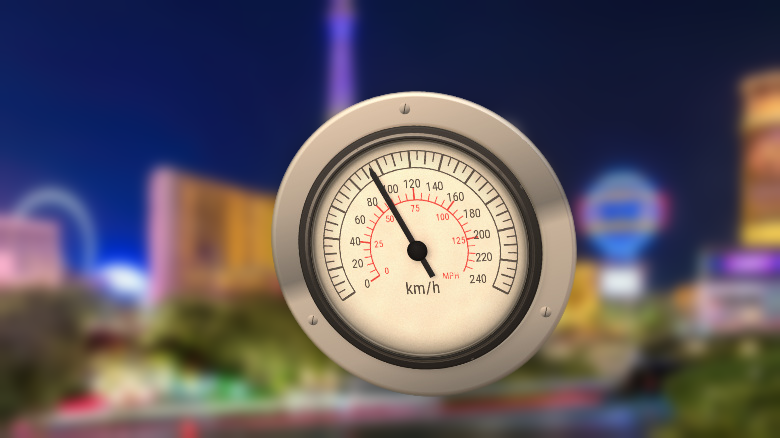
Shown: 95 km/h
